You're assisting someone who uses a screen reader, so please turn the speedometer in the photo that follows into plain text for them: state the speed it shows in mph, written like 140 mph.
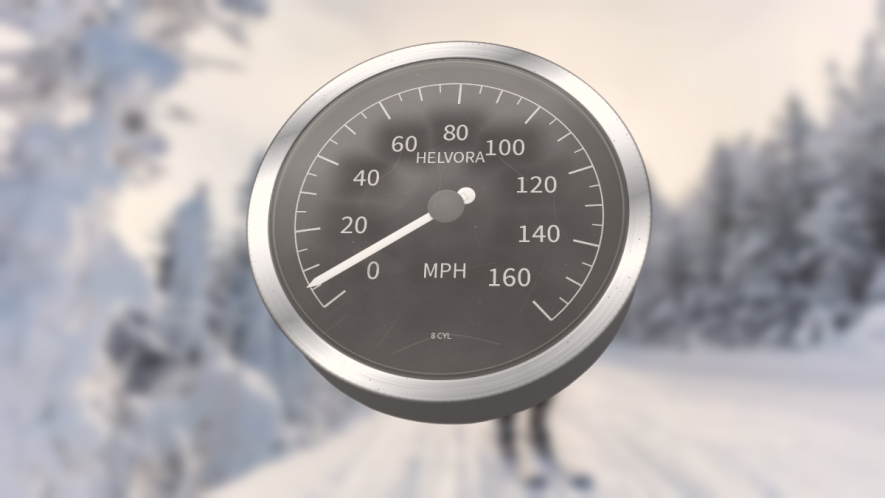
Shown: 5 mph
